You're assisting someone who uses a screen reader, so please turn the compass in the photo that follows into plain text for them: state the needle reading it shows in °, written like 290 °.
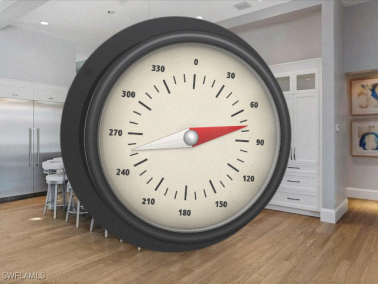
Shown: 75 °
